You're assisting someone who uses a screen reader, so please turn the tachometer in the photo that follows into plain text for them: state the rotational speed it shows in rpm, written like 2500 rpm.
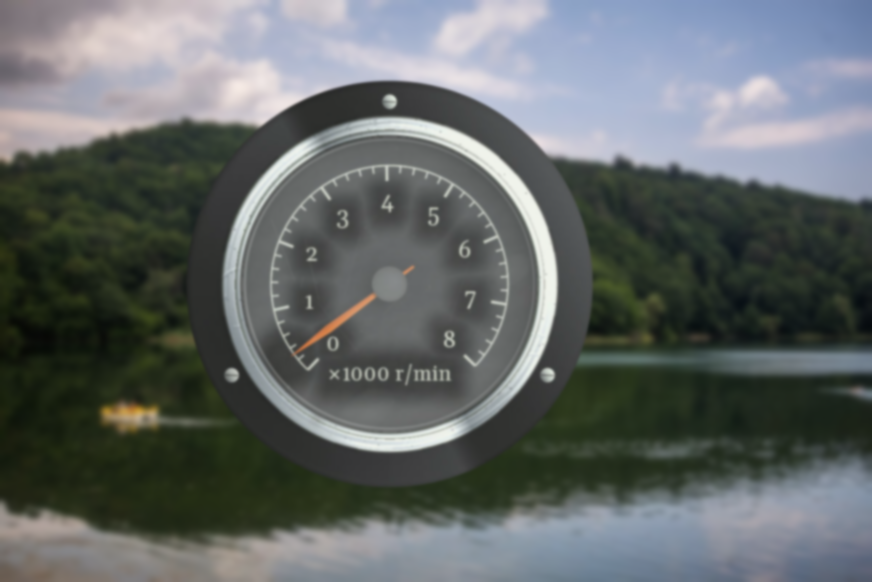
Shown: 300 rpm
